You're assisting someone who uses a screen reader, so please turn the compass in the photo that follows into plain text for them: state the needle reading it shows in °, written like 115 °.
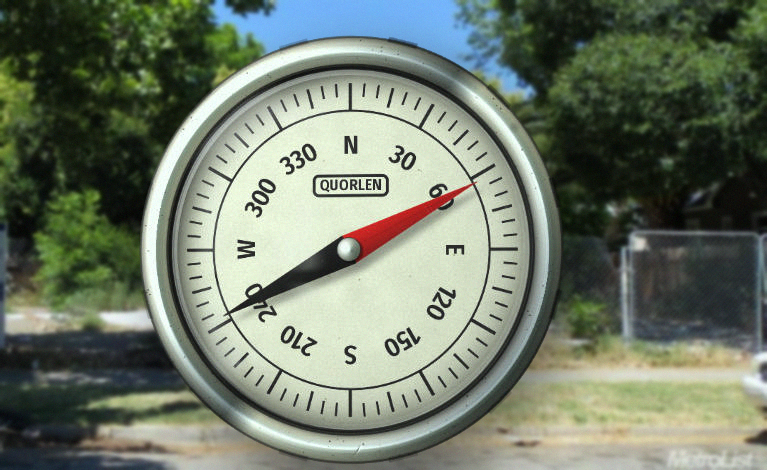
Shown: 62.5 °
